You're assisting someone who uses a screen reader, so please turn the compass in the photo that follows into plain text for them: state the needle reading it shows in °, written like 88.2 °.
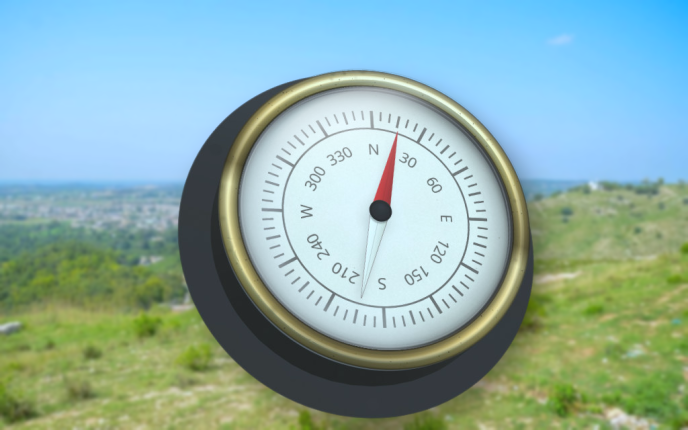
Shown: 15 °
